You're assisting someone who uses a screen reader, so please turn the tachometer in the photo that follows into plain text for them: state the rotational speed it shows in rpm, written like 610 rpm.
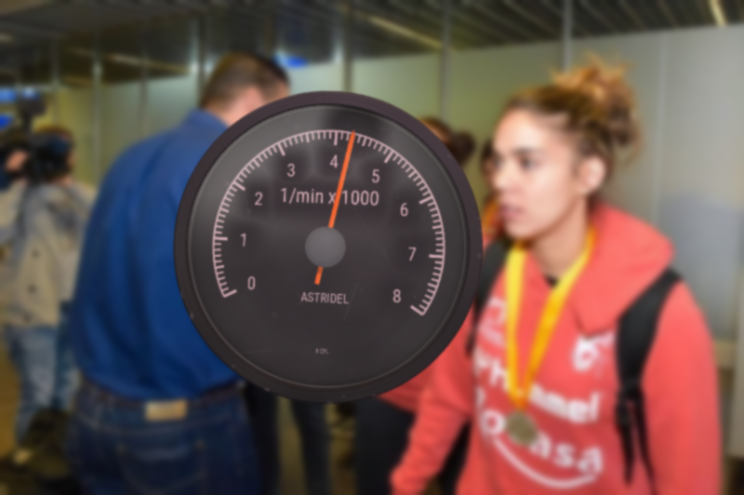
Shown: 4300 rpm
